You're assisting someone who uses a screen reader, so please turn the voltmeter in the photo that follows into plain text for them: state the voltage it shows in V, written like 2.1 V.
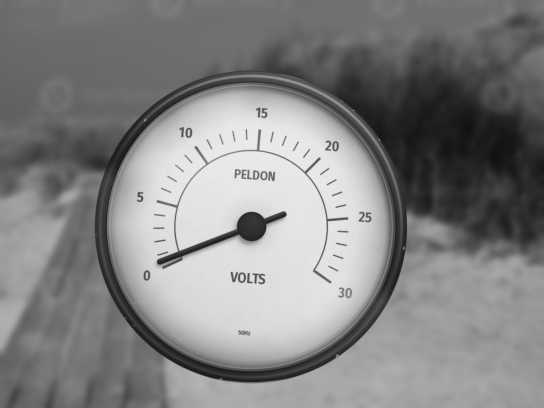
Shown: 0.5 V
